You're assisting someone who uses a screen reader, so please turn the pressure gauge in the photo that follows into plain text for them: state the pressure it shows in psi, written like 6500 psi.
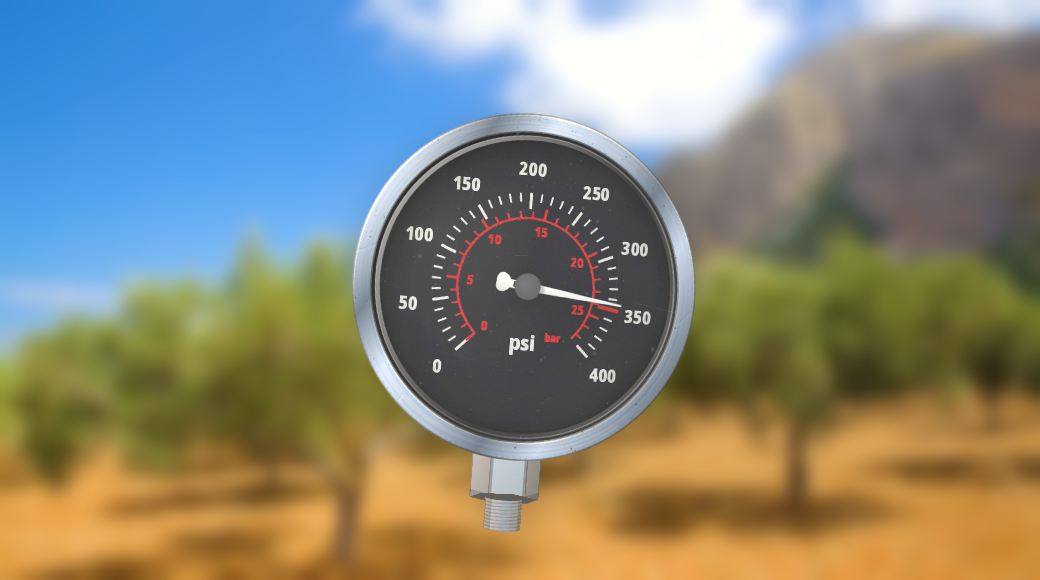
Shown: 345 psi
